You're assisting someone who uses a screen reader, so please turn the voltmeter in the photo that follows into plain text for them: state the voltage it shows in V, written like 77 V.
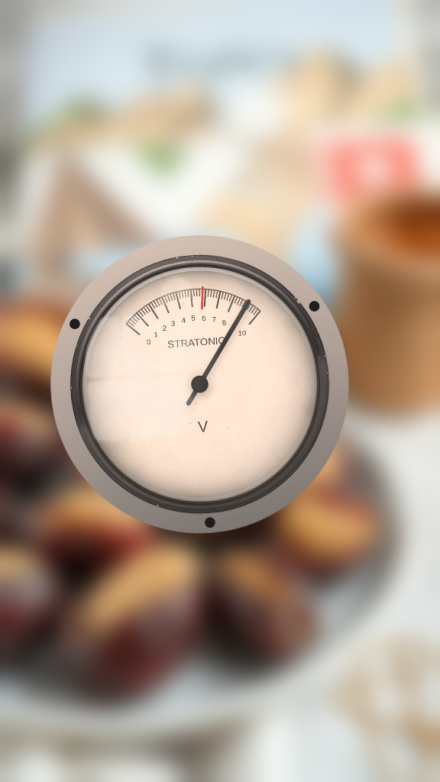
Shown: 9 V
